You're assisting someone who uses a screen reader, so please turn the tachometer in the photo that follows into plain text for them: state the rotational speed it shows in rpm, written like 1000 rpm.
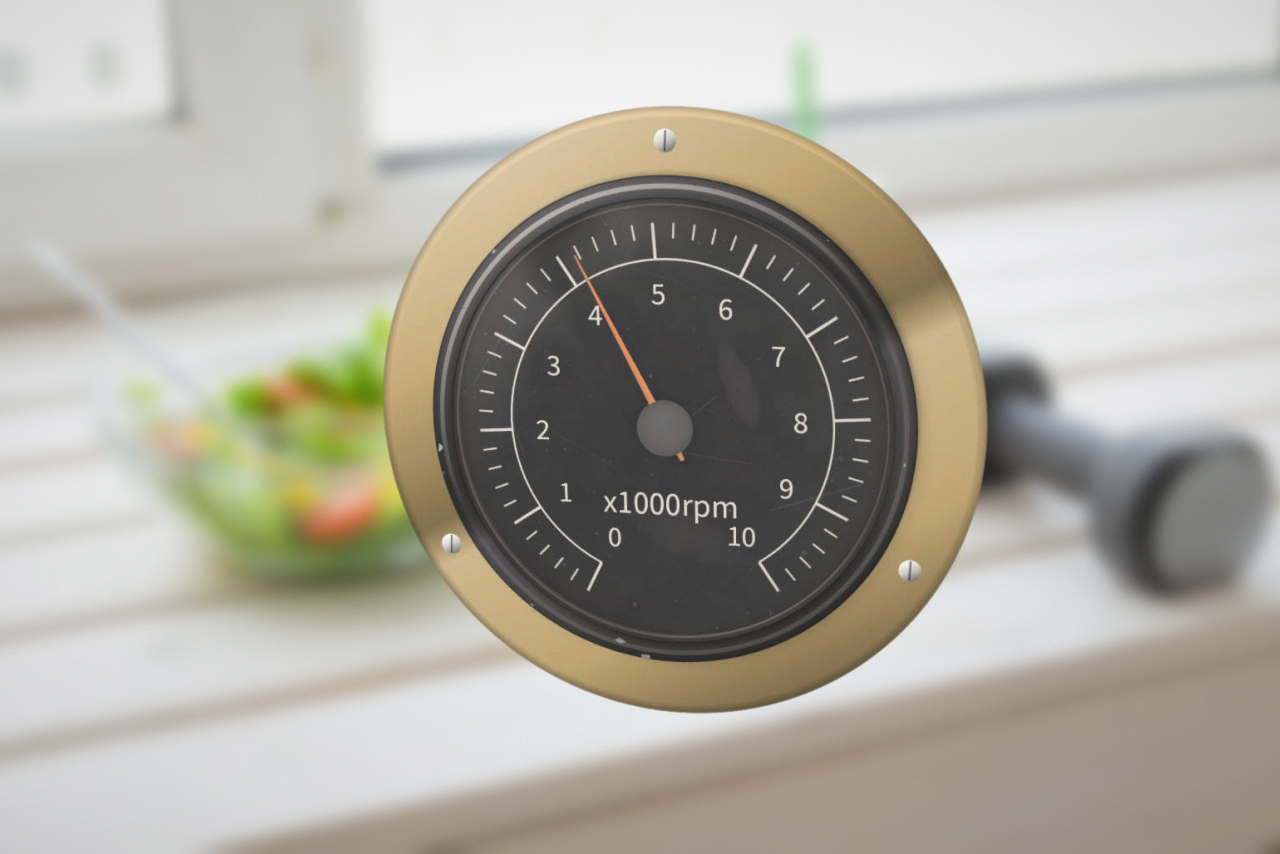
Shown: 4200 rpm
